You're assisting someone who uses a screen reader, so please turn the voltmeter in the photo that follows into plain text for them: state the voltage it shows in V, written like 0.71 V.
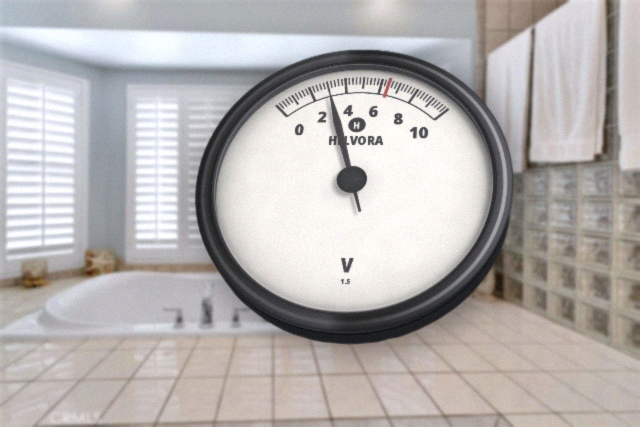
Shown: 3 V
